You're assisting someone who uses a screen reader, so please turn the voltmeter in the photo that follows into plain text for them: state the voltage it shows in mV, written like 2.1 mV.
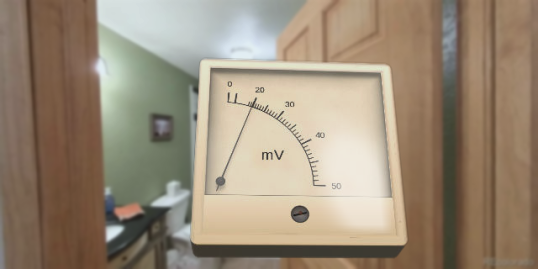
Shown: 20 mV
